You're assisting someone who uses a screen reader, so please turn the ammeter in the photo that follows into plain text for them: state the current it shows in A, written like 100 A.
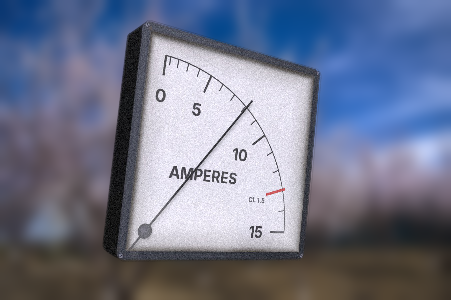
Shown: 8 A
